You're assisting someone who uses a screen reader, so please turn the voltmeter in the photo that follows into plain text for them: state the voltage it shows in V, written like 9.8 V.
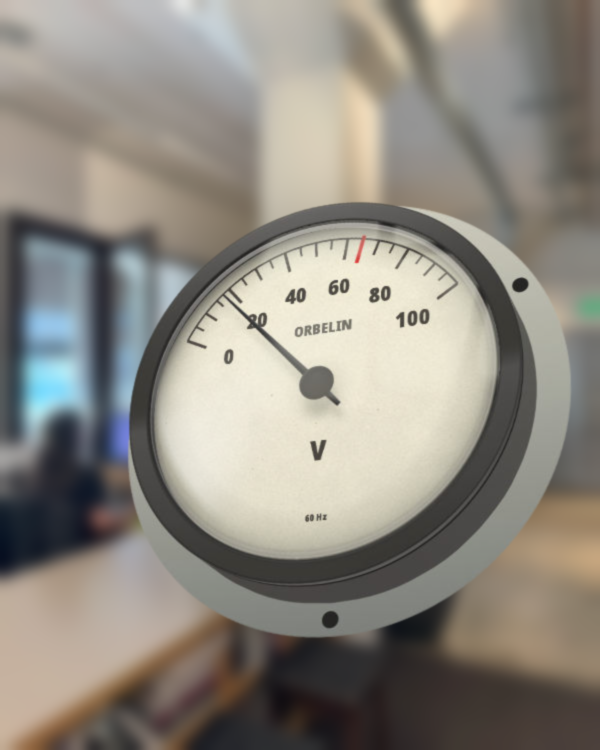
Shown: 17.5 V
